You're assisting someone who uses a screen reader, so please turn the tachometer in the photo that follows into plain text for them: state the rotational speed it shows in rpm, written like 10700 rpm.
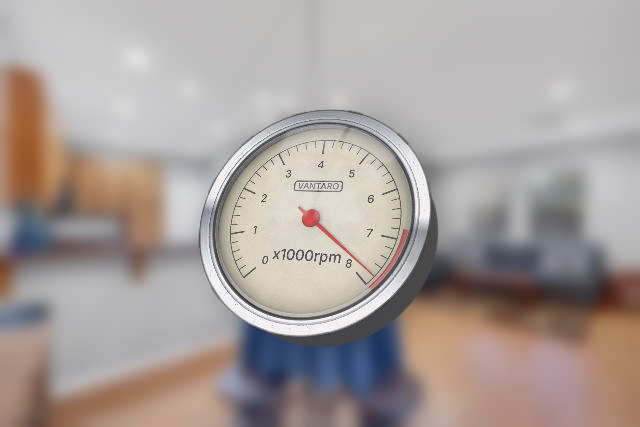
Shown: 7800 rpm
